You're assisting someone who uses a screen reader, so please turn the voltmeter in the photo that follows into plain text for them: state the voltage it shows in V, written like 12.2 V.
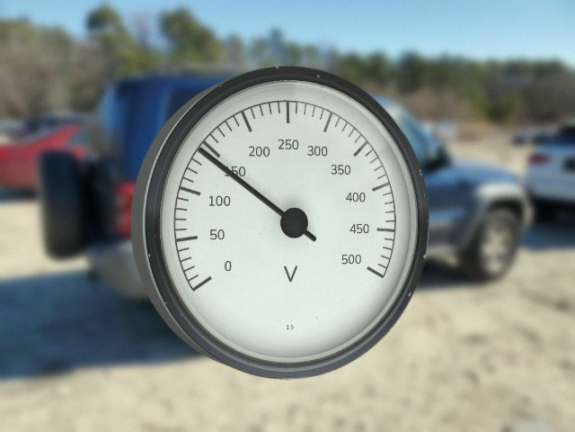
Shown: 140 V
